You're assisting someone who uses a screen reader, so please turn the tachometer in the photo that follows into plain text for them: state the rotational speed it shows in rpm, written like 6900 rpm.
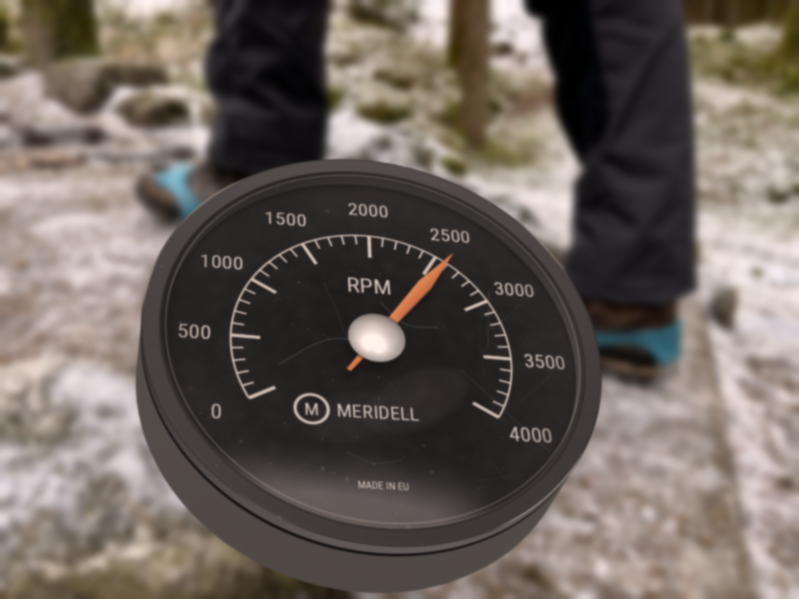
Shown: 2600 rpm
